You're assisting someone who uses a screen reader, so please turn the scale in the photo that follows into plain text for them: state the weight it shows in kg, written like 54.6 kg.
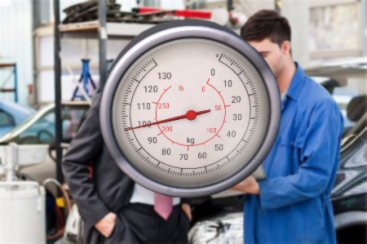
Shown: 100 kg
